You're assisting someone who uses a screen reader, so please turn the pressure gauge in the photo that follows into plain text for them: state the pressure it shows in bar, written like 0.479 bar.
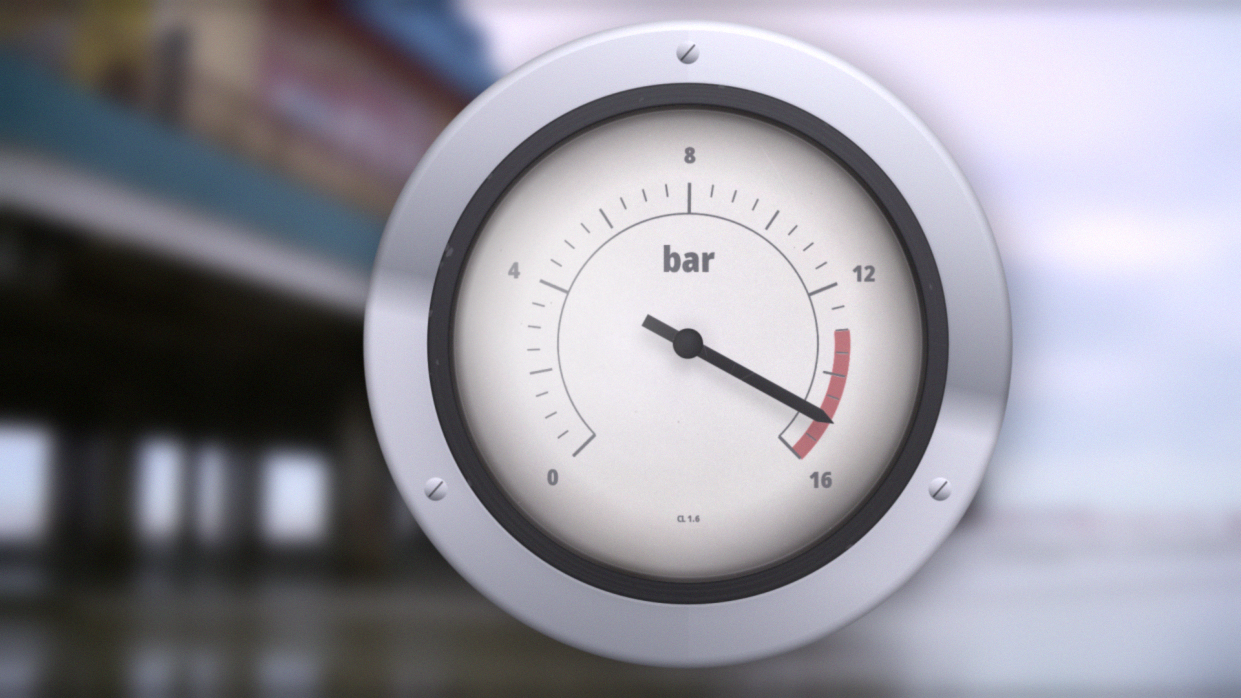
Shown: 15 bar
